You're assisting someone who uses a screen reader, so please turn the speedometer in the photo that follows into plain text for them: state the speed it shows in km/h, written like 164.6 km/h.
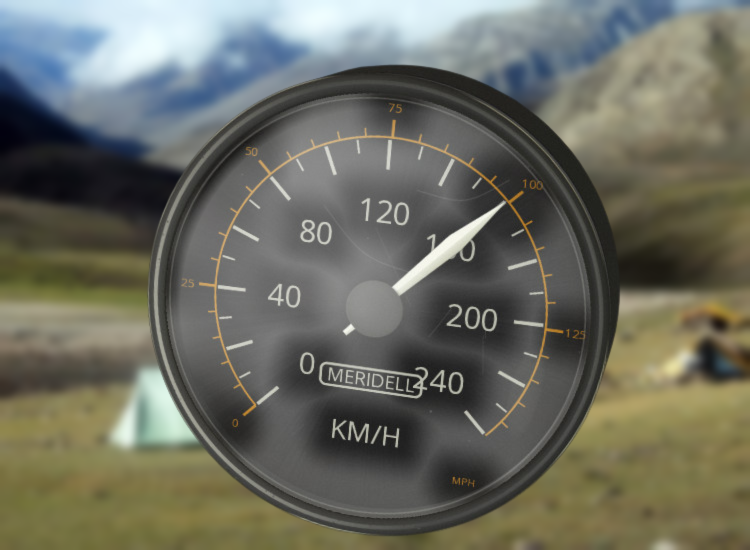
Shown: 160 km/h
